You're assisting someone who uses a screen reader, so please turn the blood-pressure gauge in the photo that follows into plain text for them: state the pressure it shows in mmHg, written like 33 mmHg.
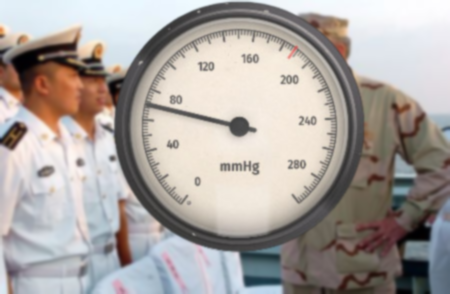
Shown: 70 mmHg
